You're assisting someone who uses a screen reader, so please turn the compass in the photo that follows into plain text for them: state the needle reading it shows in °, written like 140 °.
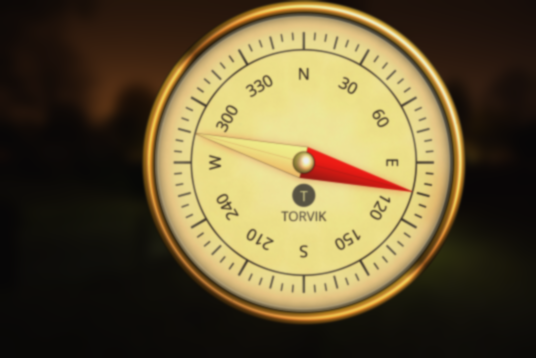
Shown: 105 °
